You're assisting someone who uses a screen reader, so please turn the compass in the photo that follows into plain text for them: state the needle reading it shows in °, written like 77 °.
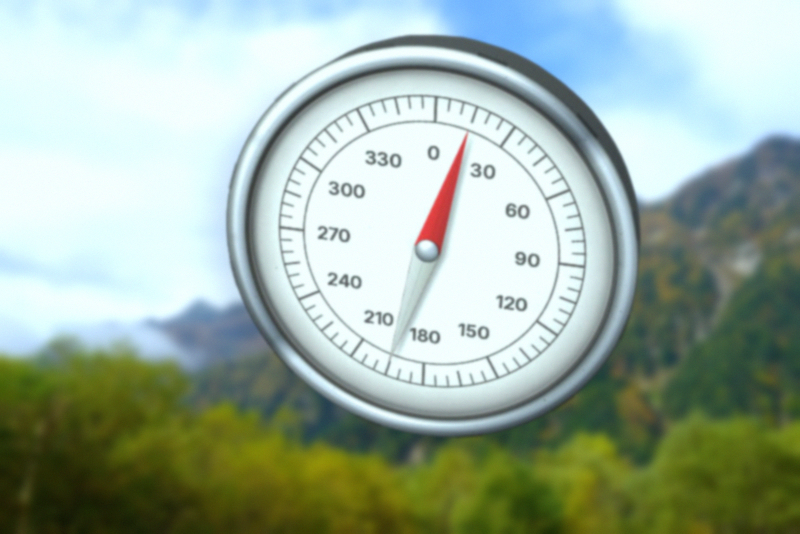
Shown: 15 °
